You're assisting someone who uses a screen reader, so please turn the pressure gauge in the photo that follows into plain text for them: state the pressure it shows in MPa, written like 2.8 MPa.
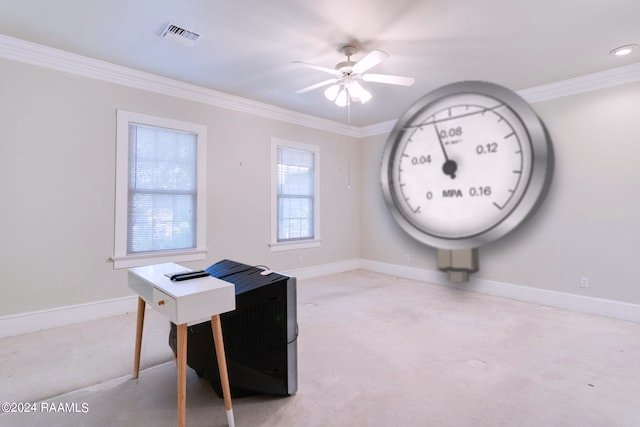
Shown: 0.07 MPa
